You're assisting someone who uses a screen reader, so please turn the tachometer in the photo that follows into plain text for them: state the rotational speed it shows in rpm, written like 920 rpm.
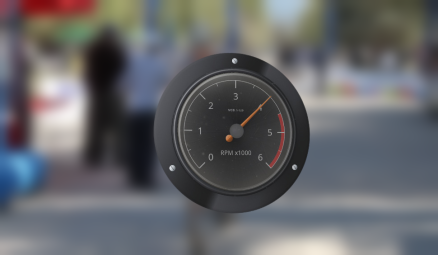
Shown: 4000 rpm
